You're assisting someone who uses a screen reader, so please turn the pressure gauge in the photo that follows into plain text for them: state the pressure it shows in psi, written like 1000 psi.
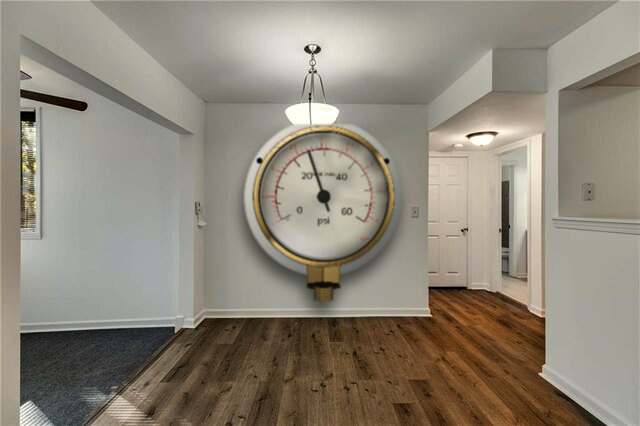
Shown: 25 psi
